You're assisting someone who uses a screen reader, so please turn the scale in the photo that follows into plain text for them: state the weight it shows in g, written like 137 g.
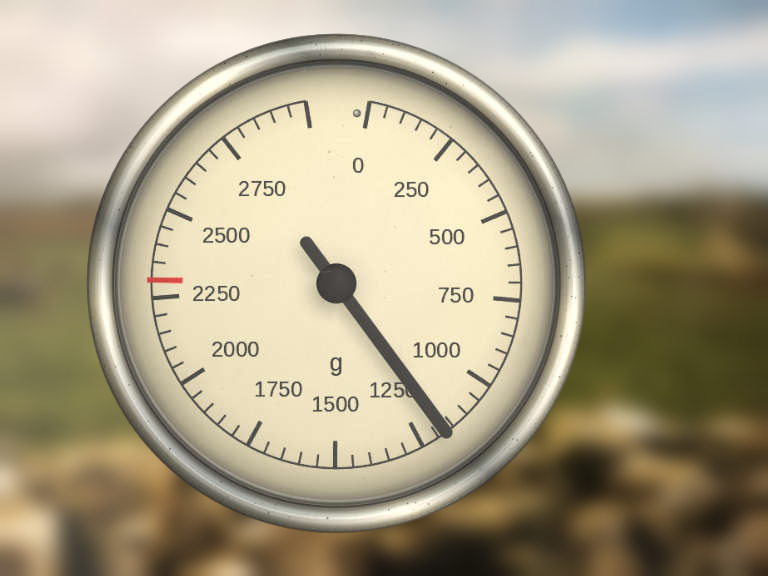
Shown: 1175 g
